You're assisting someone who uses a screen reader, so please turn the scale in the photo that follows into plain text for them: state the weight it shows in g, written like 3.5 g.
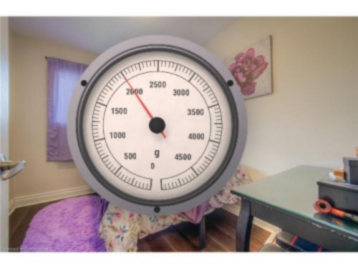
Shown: 2000 g
